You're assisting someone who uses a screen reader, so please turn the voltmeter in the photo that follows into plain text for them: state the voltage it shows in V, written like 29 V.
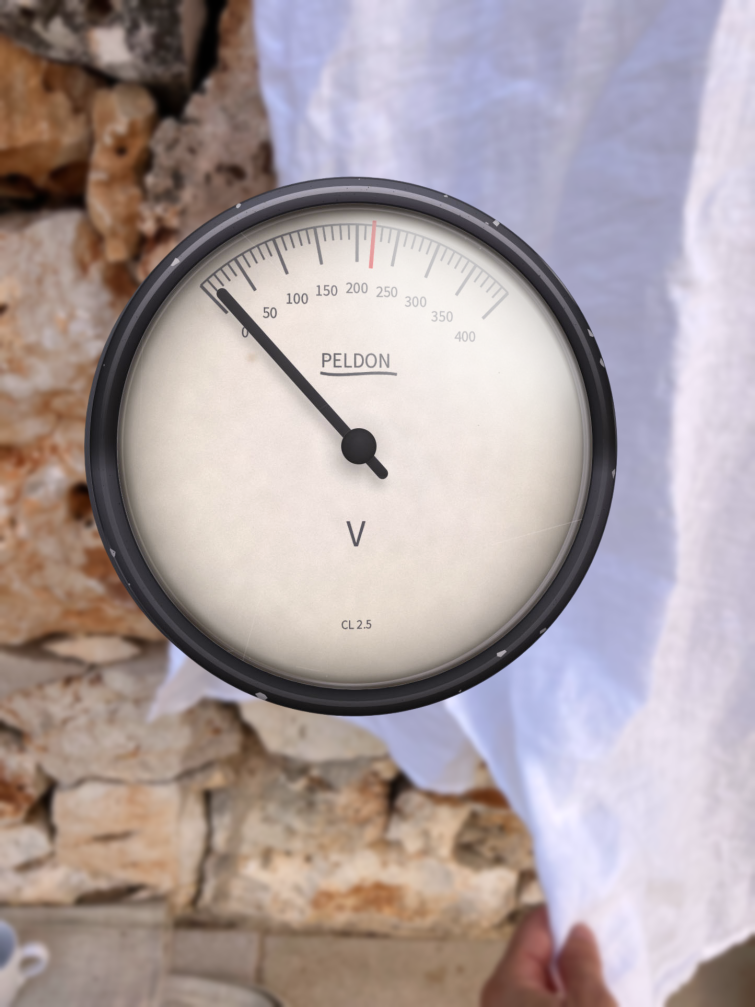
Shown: 10 V
